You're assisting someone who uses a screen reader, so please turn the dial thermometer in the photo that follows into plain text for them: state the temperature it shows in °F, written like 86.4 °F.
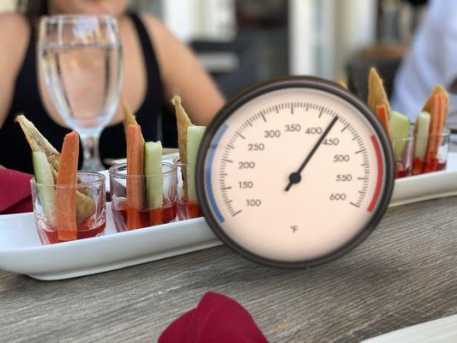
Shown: 425 °F
